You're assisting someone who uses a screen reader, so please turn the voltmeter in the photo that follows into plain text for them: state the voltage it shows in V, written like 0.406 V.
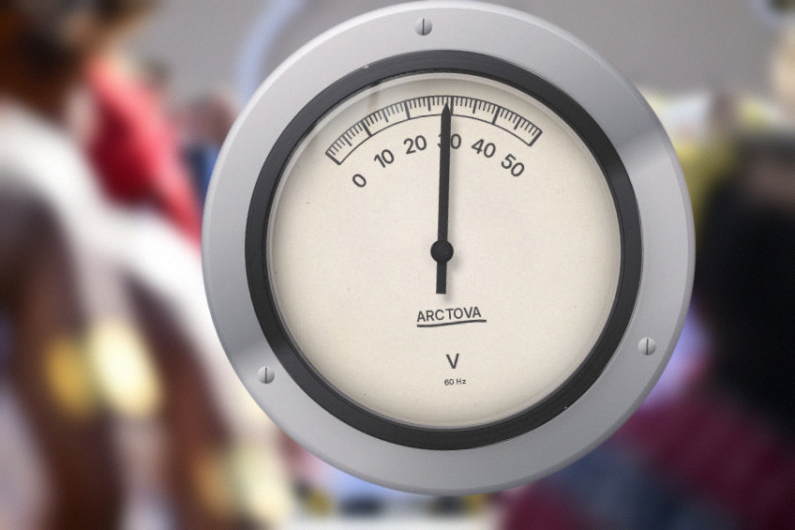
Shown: 29 V
